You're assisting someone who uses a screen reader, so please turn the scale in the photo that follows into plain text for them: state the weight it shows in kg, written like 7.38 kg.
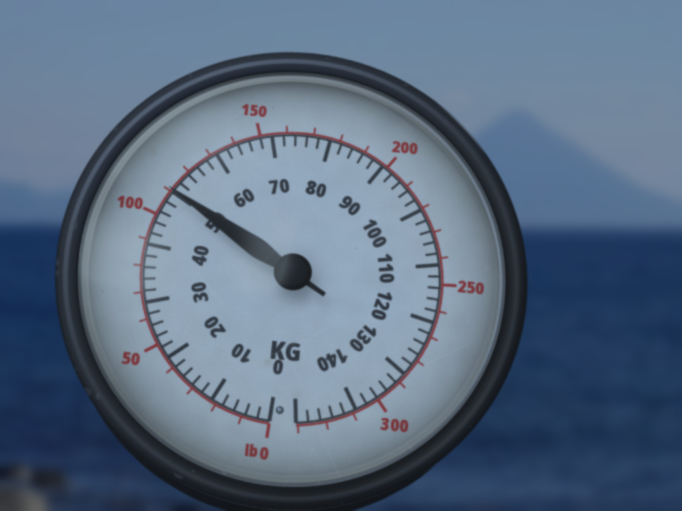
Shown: 50 kg
